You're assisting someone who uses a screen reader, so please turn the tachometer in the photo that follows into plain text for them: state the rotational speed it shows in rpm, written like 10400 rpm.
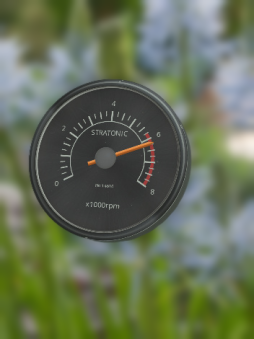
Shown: 6250 rpm
